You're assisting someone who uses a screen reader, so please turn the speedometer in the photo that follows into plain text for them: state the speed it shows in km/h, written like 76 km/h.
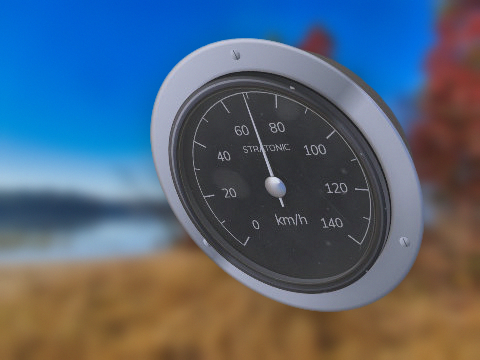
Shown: 70 km/h
